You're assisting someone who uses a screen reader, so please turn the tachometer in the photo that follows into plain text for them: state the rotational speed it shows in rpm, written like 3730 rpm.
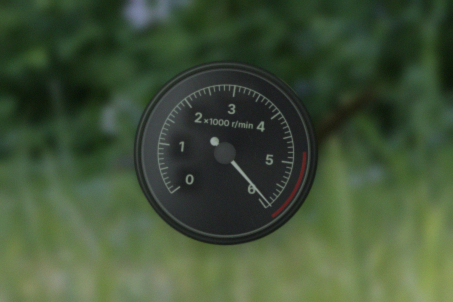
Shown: 5900 rpm
